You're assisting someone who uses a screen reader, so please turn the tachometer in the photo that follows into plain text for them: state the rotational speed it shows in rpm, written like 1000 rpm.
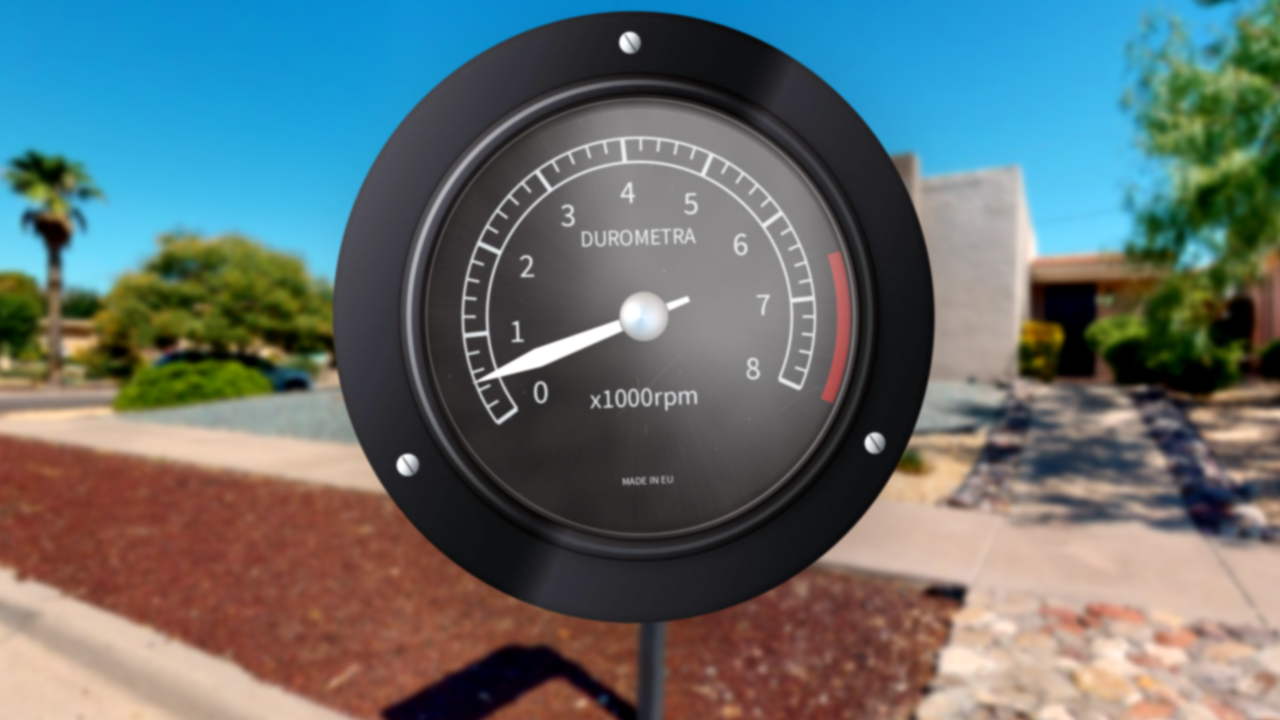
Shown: 500 rpm
